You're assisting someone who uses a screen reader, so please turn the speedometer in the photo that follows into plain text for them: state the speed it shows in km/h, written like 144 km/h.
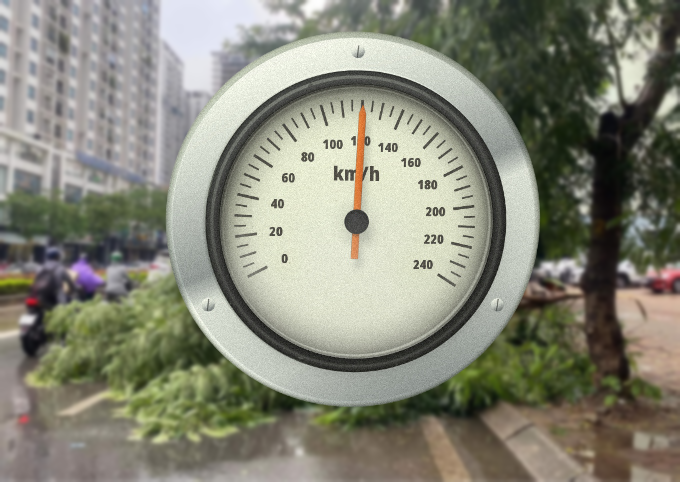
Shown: 120 km/h
